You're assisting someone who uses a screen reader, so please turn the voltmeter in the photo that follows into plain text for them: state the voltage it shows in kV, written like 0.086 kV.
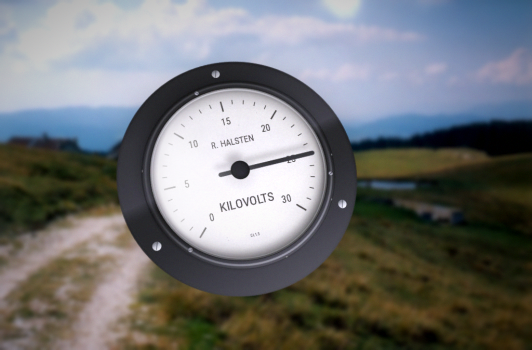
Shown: 25 kV
